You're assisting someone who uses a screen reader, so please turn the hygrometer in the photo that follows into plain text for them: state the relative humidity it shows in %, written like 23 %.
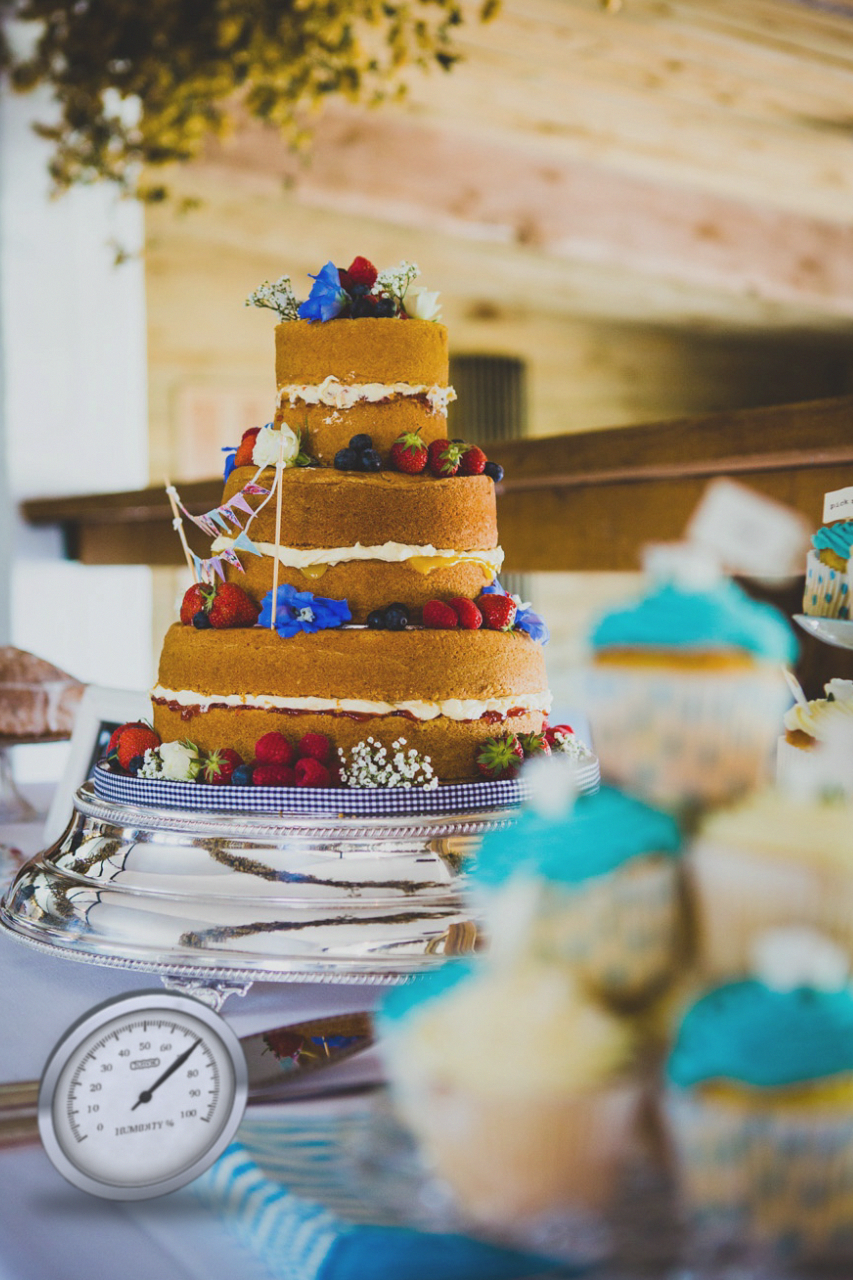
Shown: 70 %
